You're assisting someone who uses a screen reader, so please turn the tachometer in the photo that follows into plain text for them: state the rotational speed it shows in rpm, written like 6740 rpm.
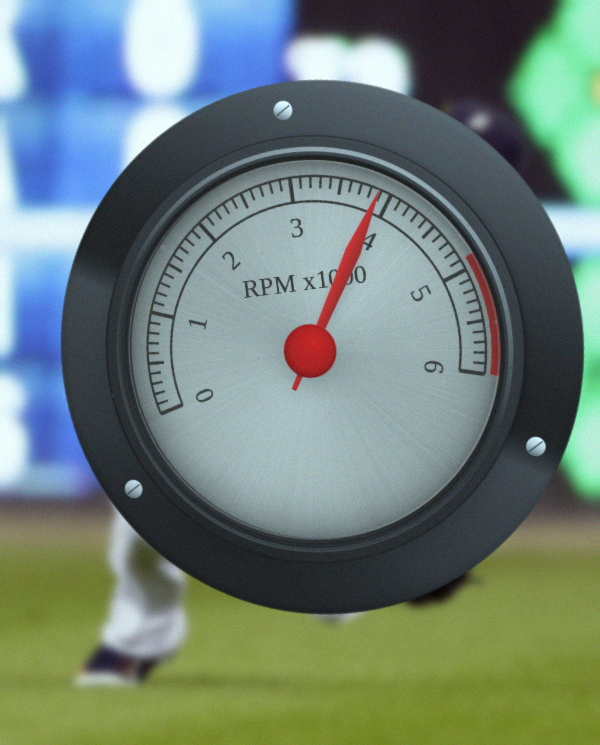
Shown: 3900 rpm
